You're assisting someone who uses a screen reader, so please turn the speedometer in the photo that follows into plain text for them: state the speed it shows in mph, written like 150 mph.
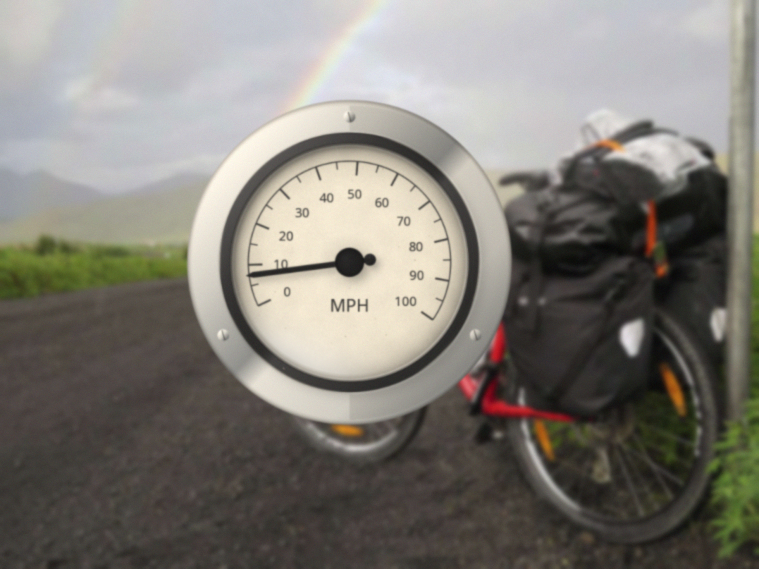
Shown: 7.5 mph
